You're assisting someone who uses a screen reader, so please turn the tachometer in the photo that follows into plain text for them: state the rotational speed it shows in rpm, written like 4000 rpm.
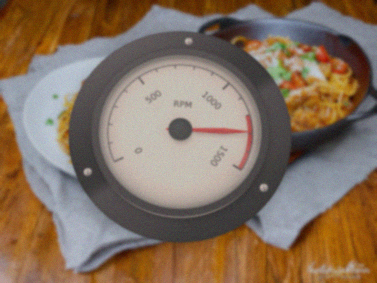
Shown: 1300 rpm
